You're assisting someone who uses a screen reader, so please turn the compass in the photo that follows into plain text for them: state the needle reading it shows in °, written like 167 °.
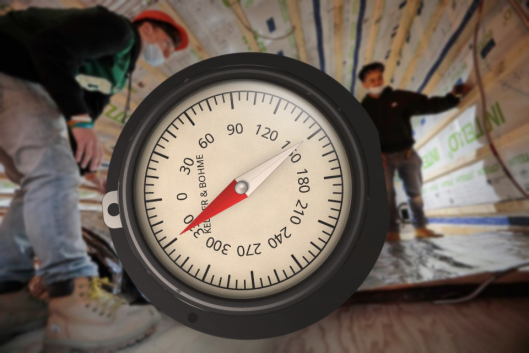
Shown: 330 °
